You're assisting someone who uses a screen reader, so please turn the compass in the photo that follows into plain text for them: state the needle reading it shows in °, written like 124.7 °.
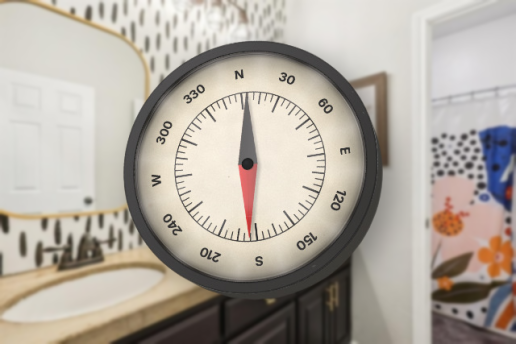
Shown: 185 °
